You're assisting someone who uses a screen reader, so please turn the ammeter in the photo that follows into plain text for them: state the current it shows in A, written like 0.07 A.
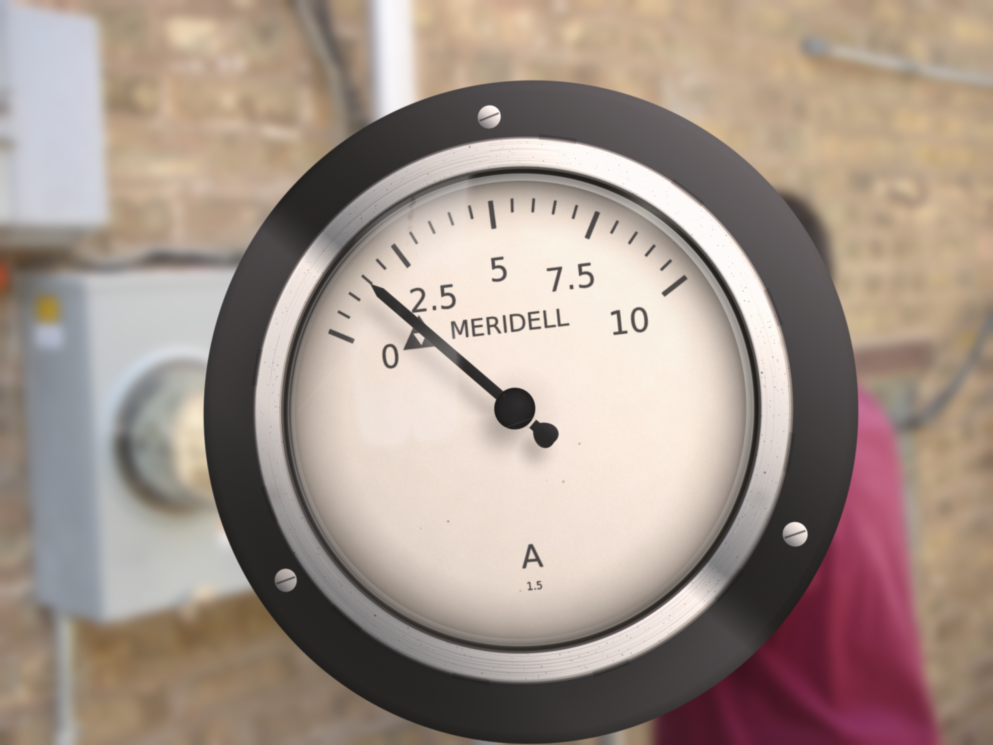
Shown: 1.5 A
